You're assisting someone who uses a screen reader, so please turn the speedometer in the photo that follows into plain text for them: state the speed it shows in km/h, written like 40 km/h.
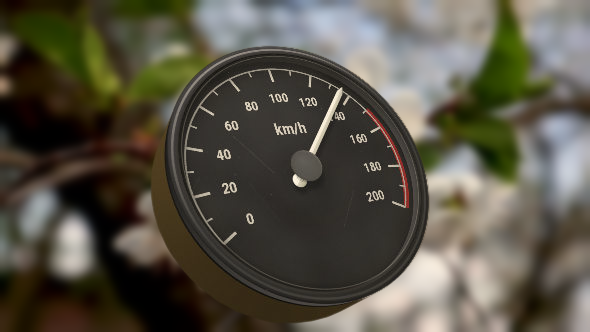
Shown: 135 km/h
